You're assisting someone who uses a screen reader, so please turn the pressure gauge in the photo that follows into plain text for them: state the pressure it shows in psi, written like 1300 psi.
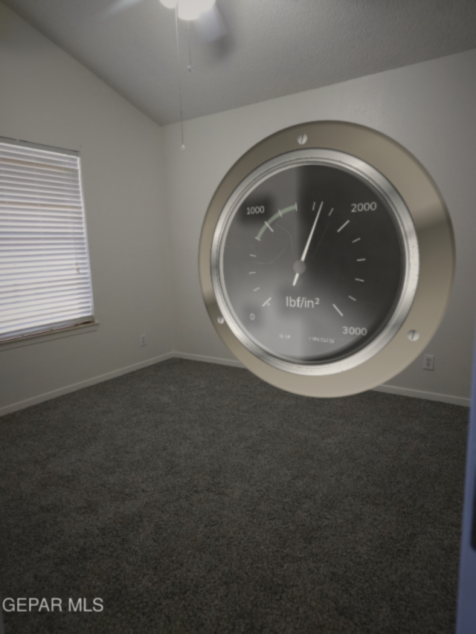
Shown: 1700 psi
